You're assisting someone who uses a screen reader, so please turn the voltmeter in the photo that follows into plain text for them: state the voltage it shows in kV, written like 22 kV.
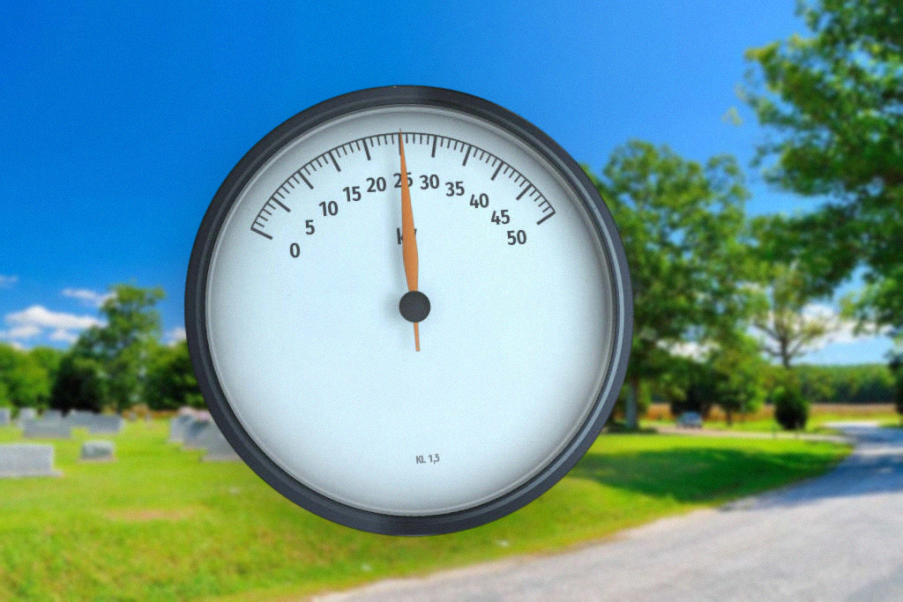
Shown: 25 kV
